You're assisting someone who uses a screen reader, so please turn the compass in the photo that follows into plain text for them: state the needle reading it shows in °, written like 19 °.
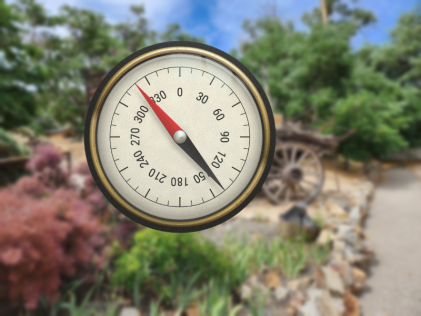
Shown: 320 °
